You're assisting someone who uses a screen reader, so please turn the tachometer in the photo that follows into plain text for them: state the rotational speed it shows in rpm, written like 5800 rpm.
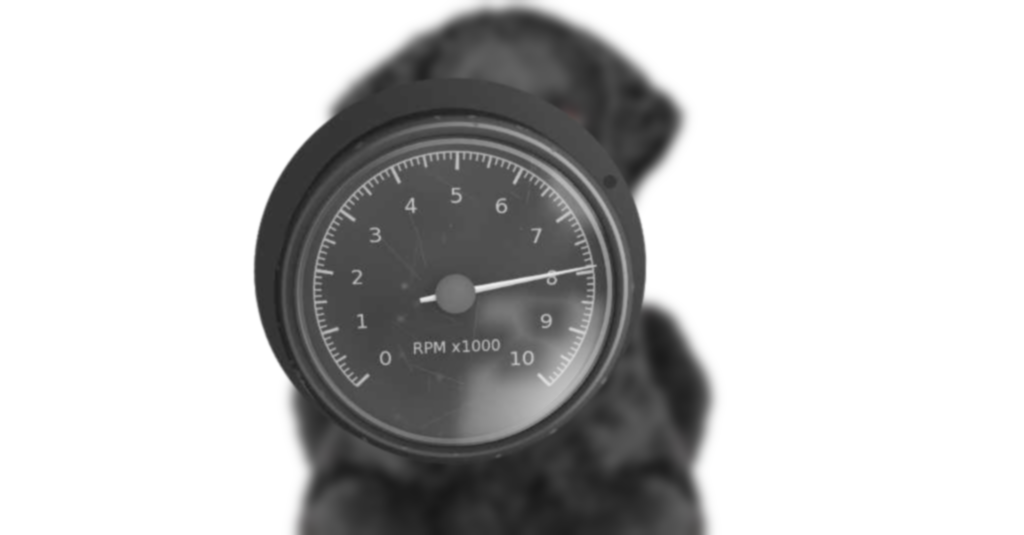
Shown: 7900 rpm
